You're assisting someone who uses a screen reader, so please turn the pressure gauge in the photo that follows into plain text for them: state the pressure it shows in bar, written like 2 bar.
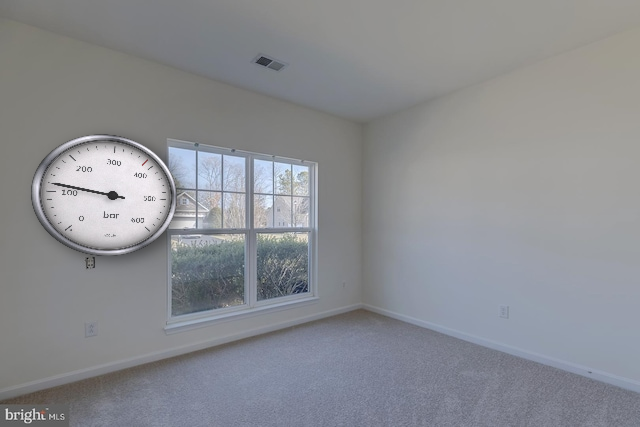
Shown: 120 bar
